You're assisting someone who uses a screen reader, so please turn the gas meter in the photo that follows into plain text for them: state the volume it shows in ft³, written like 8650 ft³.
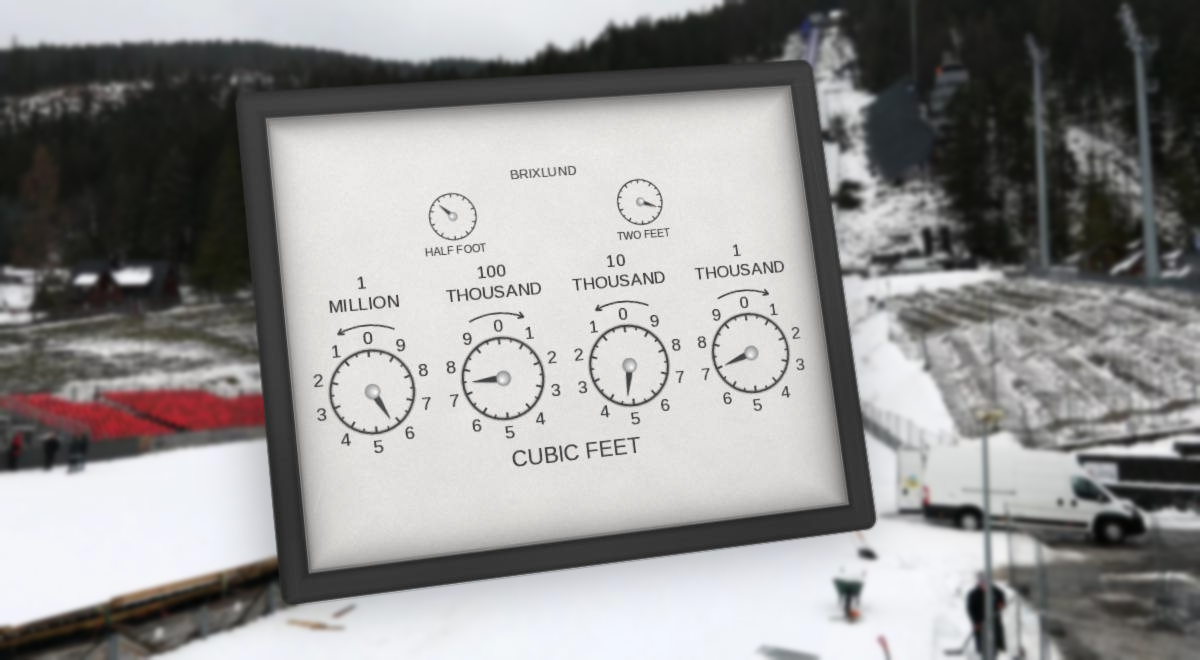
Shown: 574700 ft³
